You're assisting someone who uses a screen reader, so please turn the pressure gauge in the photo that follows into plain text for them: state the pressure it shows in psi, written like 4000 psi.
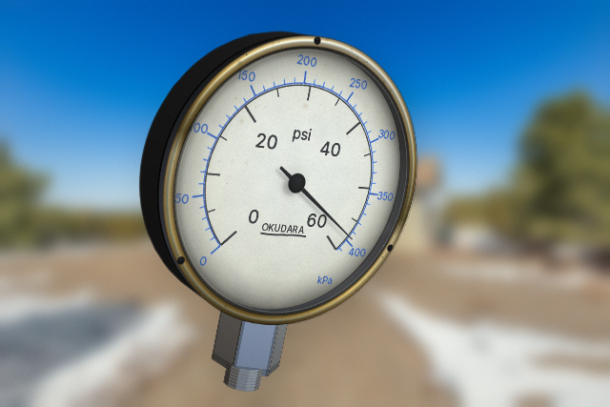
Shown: 57.5 psi
